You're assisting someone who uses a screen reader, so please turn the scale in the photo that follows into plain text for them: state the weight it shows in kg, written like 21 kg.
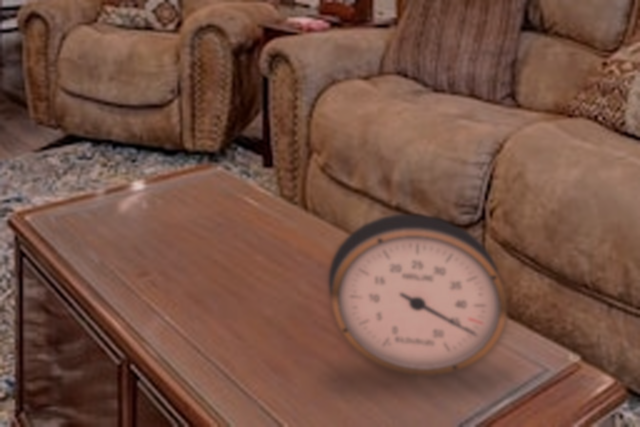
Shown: 45 kg
